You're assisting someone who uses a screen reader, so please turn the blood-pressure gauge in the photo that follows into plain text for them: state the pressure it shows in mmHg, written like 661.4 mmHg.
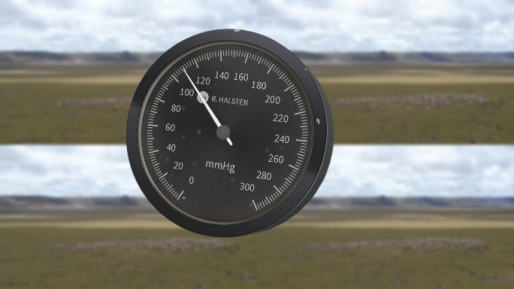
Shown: 110 mmHg
